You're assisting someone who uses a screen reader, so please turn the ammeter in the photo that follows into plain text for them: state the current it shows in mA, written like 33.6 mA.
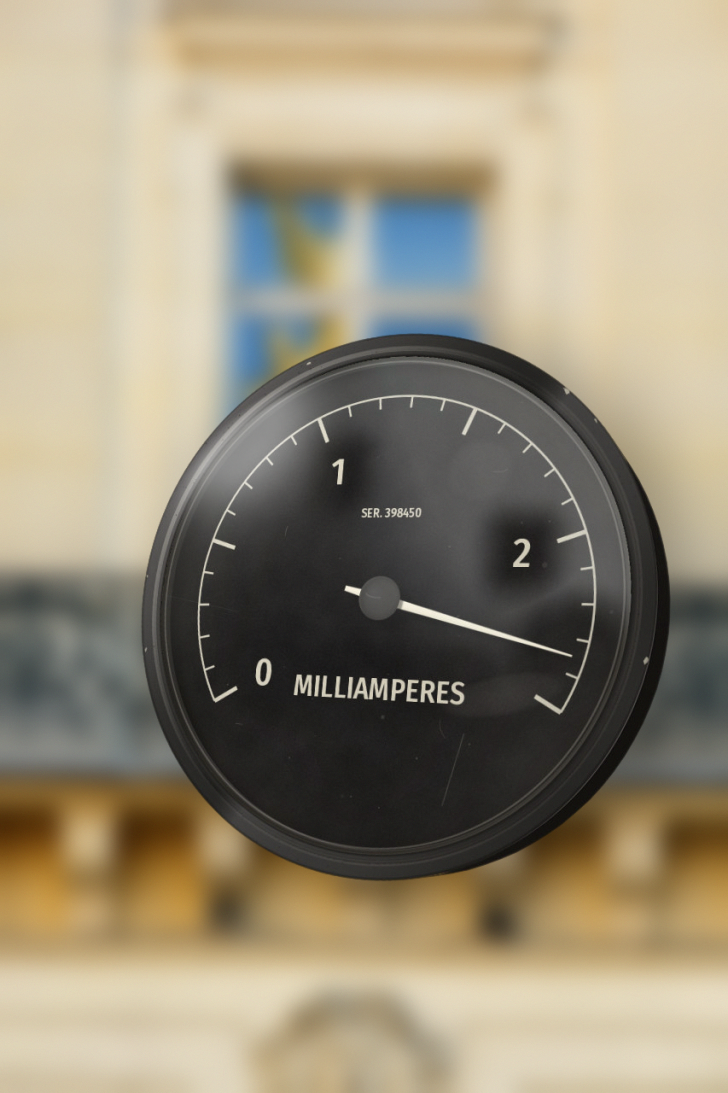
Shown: 2.35 mA
